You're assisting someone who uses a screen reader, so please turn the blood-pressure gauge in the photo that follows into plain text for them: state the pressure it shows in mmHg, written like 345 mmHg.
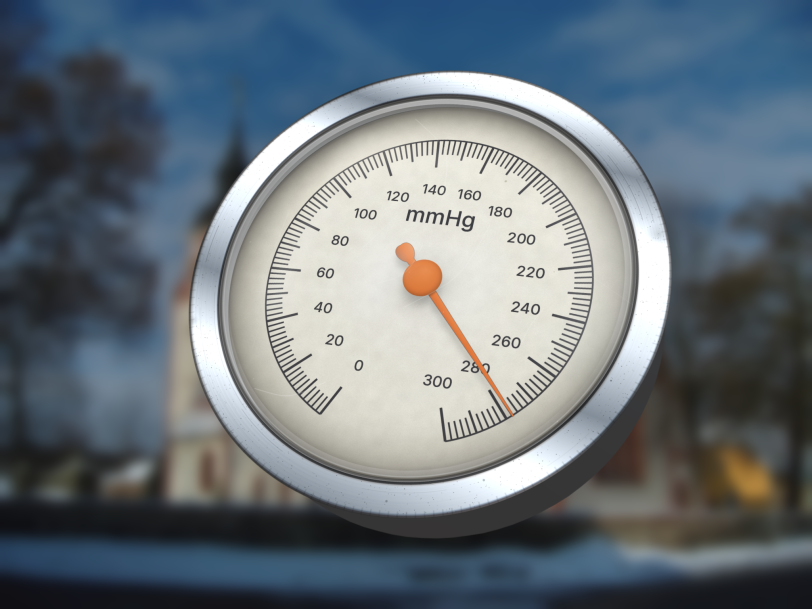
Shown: 278 mmHg
